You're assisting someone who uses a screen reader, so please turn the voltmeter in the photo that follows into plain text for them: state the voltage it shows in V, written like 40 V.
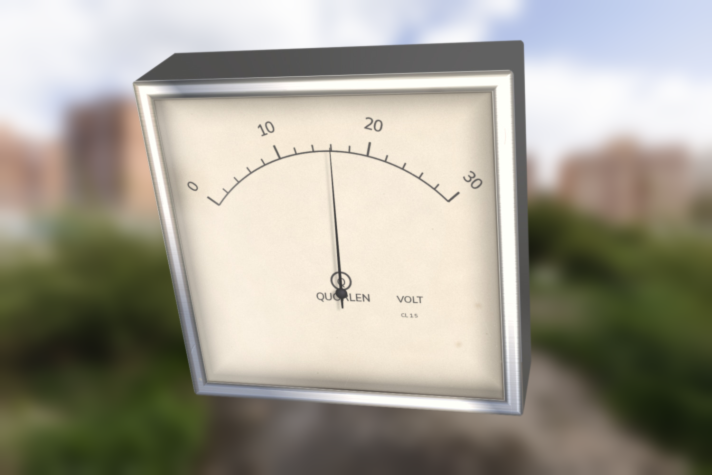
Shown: 16 V
